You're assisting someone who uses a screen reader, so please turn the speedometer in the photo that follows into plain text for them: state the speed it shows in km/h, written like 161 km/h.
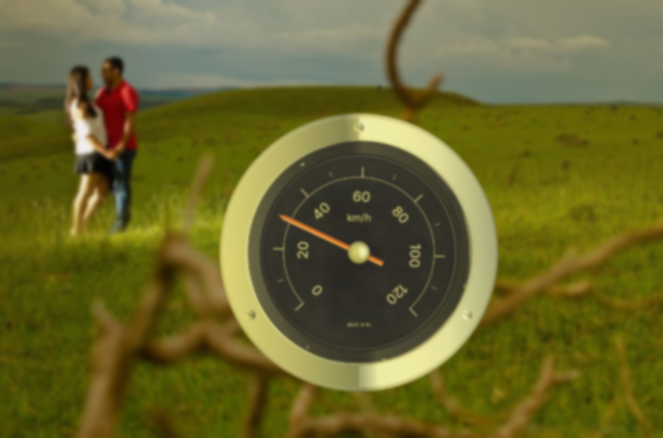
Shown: 30 km/h
